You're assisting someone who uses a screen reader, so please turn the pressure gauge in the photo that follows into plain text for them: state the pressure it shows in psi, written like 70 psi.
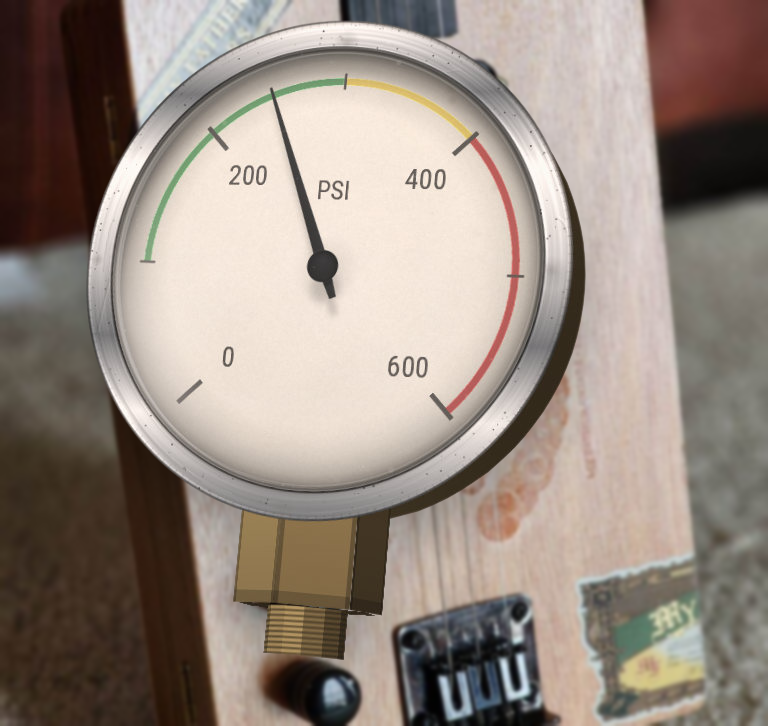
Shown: 250 psi
